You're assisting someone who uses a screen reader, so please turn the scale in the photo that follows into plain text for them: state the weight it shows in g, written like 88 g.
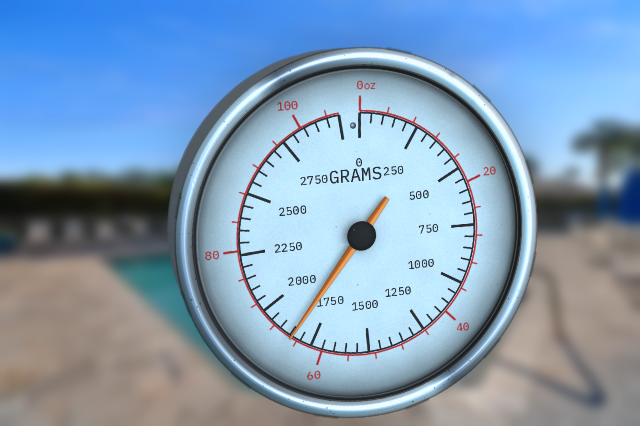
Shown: 1850 g
